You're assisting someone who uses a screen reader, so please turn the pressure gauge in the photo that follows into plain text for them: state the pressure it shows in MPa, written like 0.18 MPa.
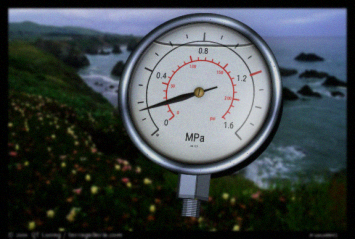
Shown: 0.15 MPa
